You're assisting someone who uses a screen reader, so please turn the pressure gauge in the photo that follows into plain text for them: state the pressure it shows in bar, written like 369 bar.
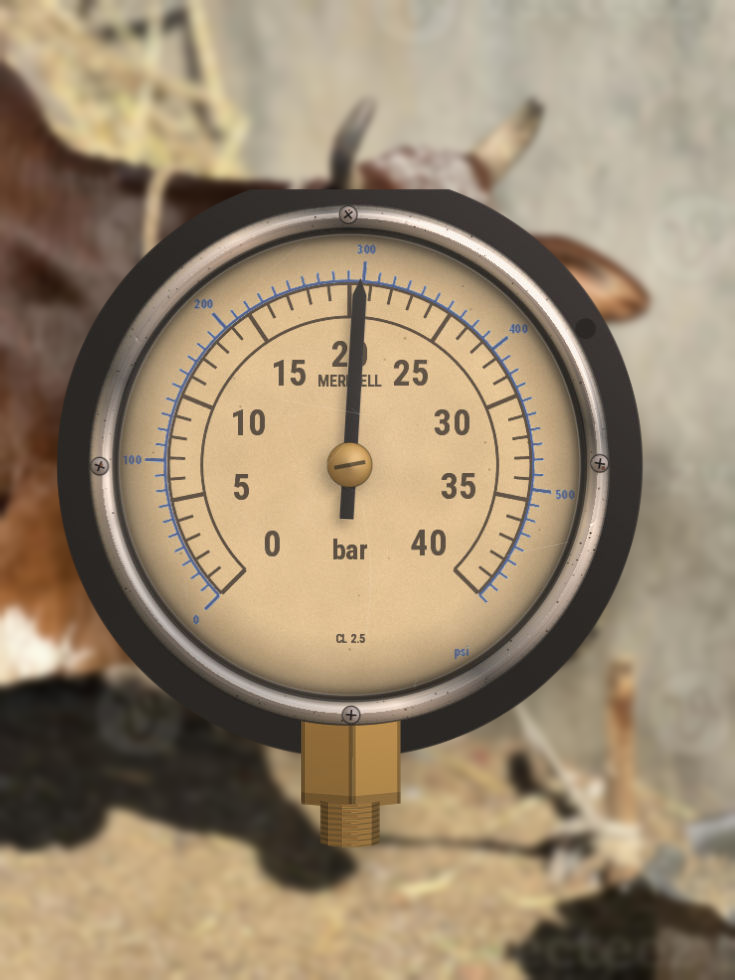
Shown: 20.5 bar
